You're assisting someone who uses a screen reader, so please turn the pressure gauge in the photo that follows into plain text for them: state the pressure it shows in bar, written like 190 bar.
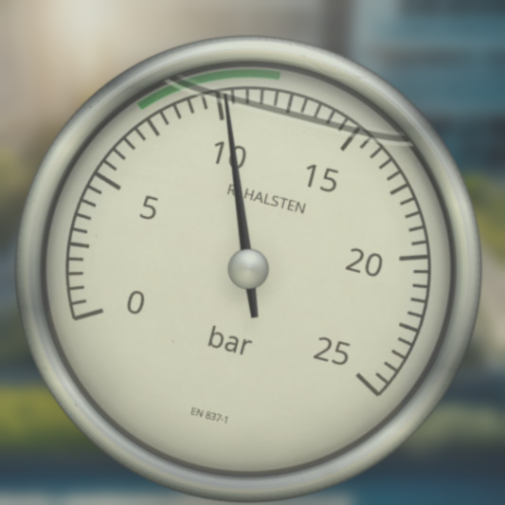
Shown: 10.25 bar
